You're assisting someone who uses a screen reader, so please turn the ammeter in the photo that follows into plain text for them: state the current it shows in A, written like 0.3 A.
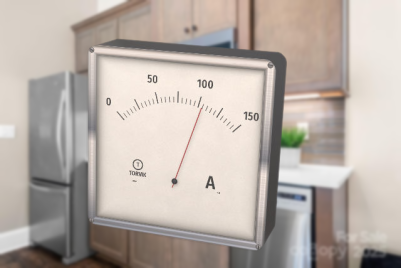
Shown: 105 A
